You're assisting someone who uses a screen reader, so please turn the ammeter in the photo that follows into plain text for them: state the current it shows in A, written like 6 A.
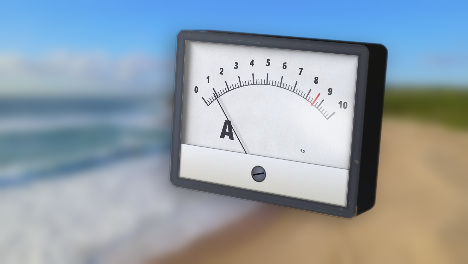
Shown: 1 A
